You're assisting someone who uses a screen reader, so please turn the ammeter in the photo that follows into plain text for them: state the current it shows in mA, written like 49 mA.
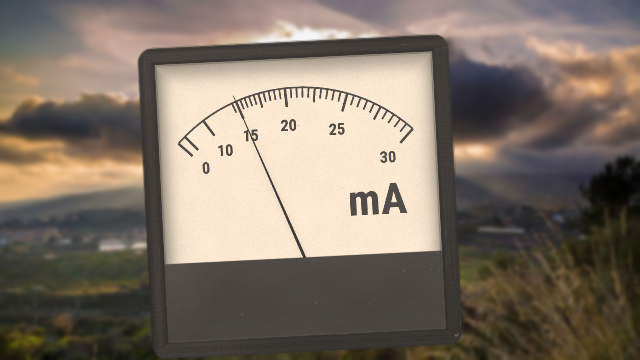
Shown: 15 mA
